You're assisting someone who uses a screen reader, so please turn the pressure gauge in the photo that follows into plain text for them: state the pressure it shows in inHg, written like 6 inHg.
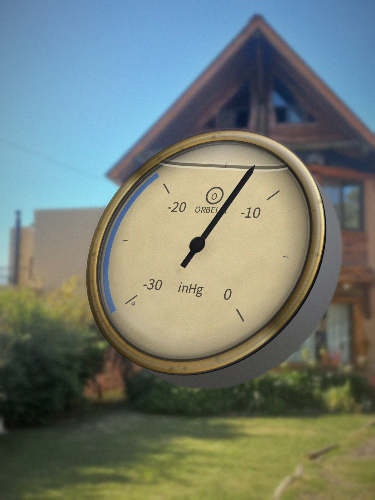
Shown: -12.5 inHg
